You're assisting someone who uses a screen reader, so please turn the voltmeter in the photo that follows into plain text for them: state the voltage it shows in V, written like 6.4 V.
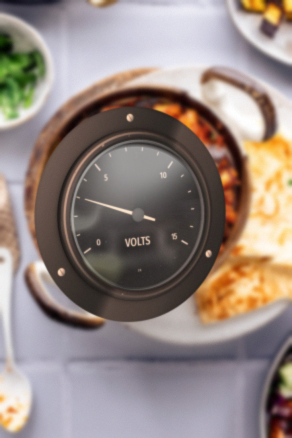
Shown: 3 V
